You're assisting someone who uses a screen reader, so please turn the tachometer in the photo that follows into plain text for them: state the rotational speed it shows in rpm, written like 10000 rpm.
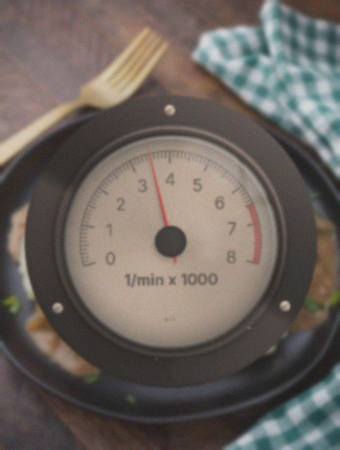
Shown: 3500 rpm
